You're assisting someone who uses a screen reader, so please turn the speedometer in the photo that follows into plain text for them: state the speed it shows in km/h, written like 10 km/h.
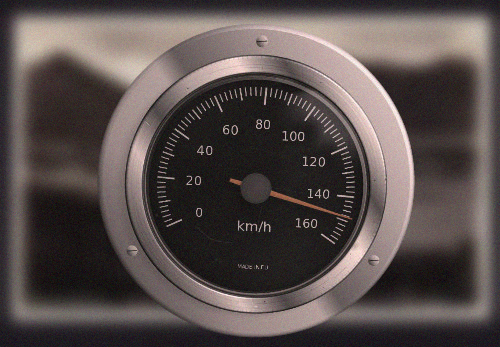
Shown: 148 km/h
